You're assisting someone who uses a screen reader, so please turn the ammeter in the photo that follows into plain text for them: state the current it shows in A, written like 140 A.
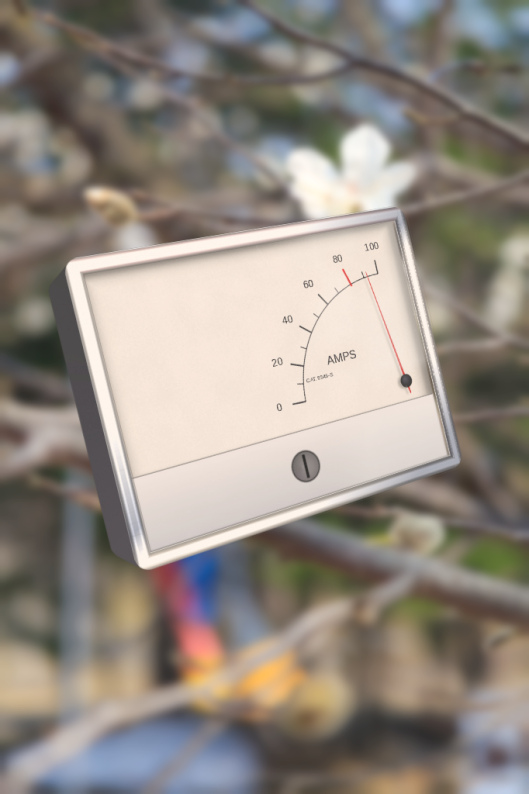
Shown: 90 A
